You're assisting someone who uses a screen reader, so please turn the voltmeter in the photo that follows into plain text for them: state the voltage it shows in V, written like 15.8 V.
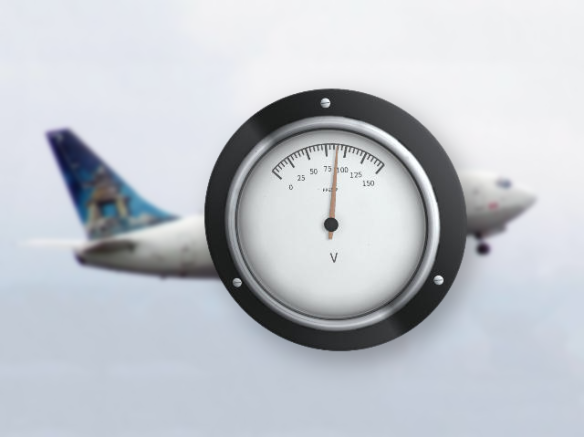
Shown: 90 V
